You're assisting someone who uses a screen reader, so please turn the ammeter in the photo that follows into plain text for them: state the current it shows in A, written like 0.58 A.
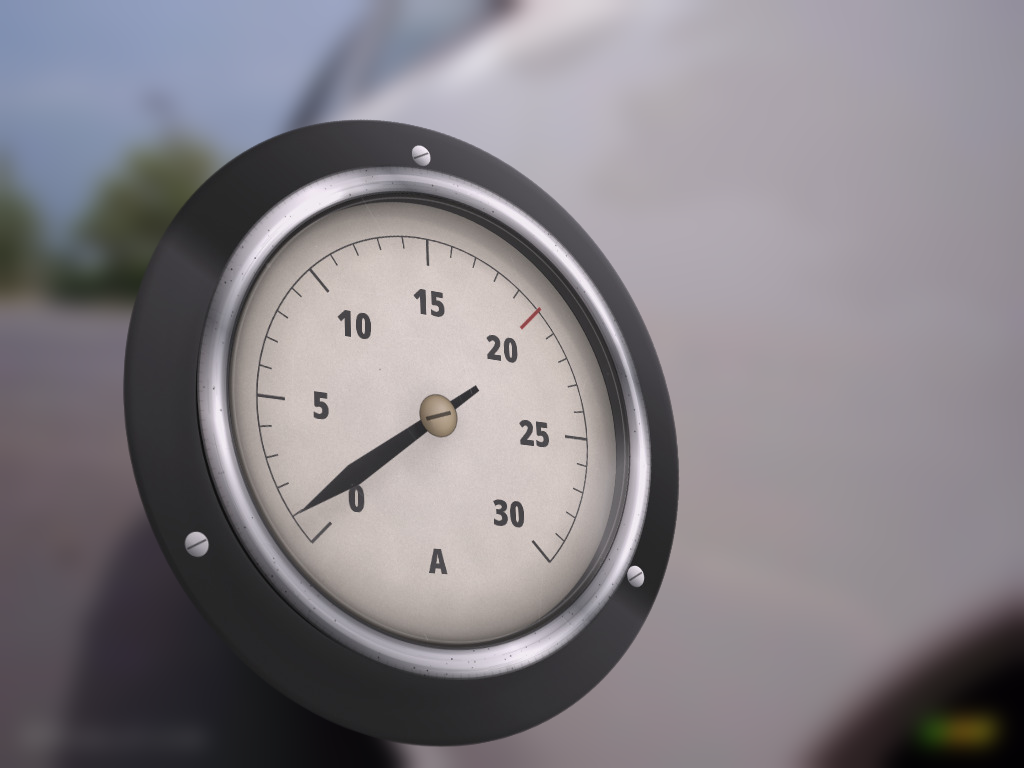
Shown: 1 A
